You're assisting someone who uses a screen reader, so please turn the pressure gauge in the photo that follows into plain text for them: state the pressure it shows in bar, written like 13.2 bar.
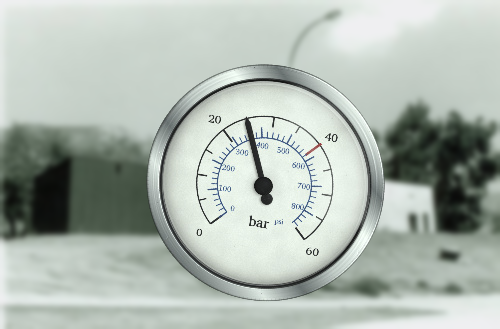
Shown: 25 bar
